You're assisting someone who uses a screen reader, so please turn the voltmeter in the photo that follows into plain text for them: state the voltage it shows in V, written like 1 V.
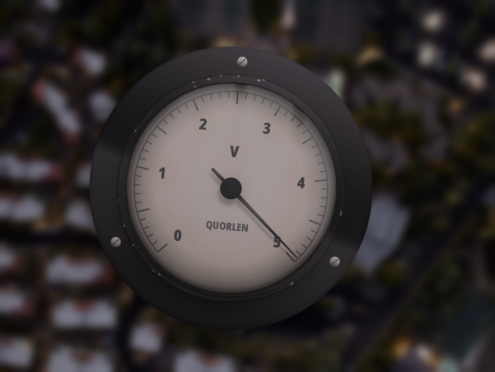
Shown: 4.95 V
